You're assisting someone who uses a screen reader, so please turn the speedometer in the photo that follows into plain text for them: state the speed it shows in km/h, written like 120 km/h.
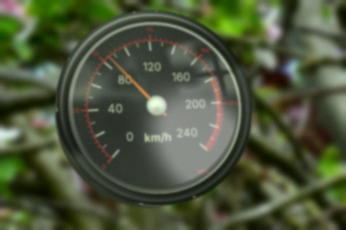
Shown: 85 km/h
